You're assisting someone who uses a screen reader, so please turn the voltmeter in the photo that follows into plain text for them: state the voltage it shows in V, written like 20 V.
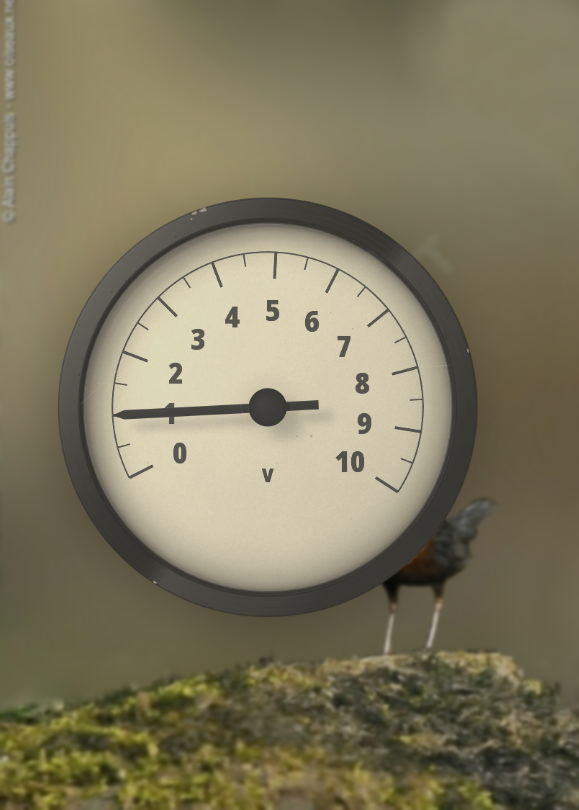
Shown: 1 V
